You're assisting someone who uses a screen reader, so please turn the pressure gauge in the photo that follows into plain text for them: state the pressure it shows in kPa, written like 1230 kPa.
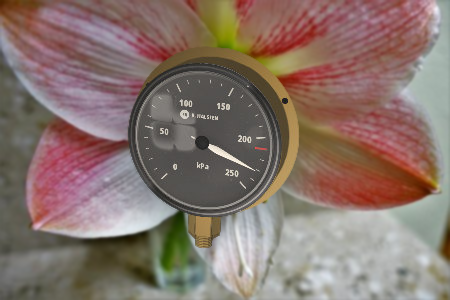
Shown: 230 kPa
